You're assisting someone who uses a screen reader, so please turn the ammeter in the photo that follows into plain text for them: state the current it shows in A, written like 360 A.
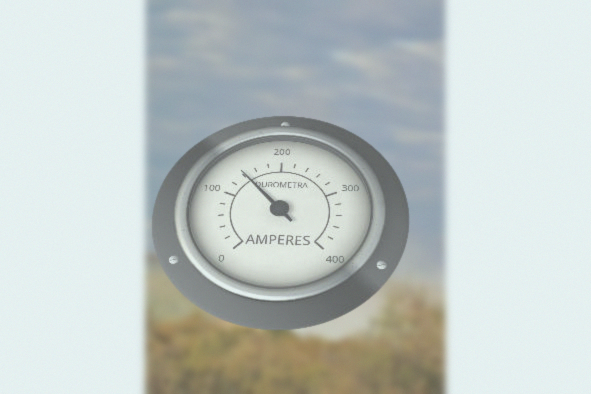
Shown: 140 A
